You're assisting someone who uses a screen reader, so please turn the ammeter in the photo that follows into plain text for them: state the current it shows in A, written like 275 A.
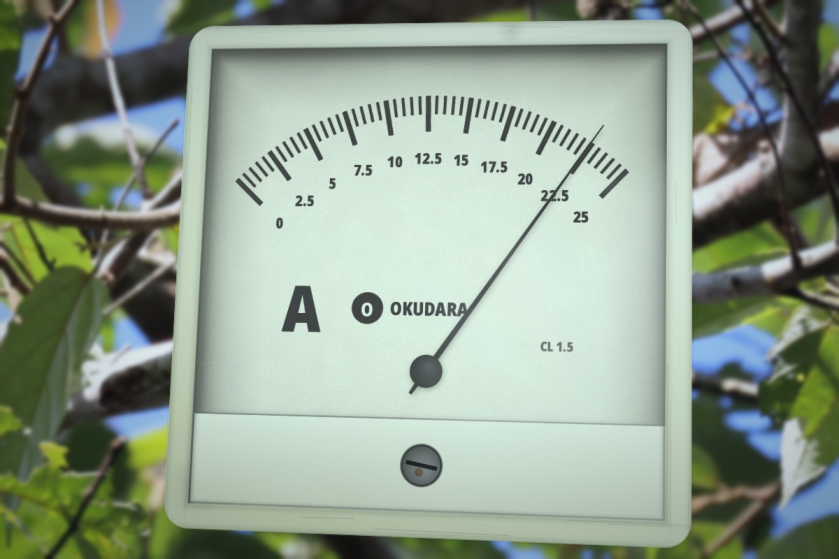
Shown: 22.5 A
